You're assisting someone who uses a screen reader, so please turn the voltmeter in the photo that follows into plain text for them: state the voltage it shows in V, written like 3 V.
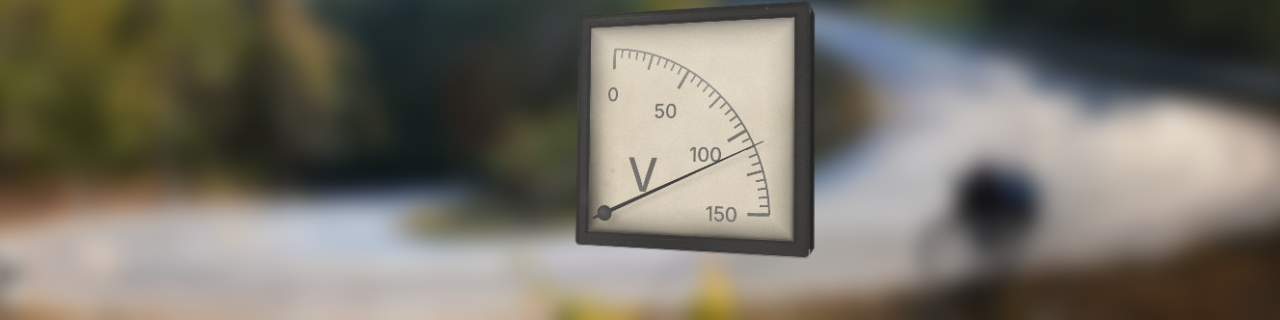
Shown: 110 V
